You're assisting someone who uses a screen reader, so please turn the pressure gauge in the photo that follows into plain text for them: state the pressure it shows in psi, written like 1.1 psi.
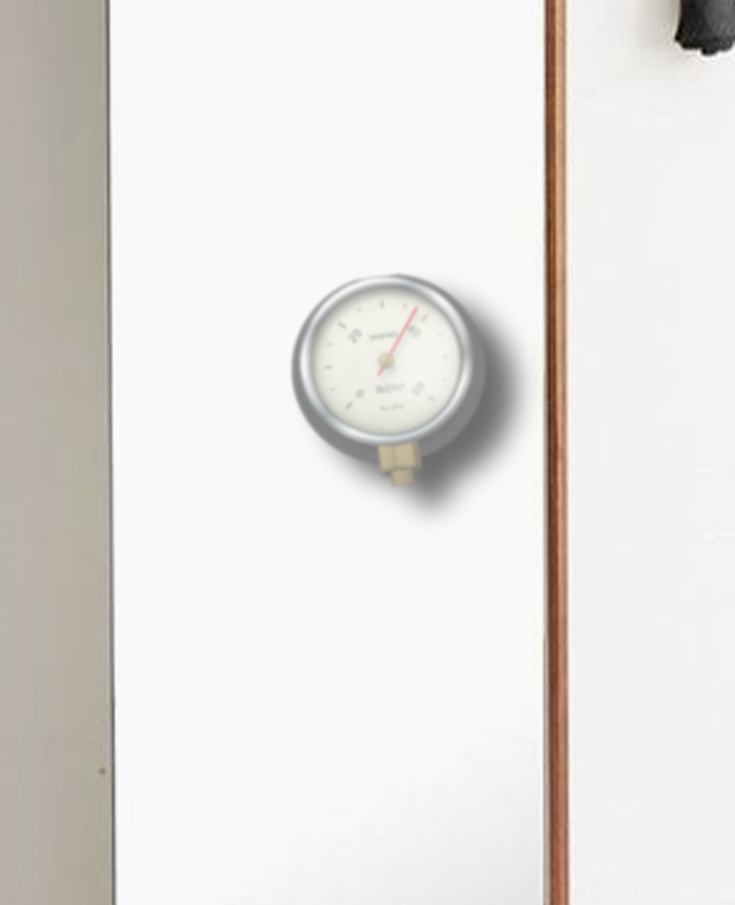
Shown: 37.5 psi
